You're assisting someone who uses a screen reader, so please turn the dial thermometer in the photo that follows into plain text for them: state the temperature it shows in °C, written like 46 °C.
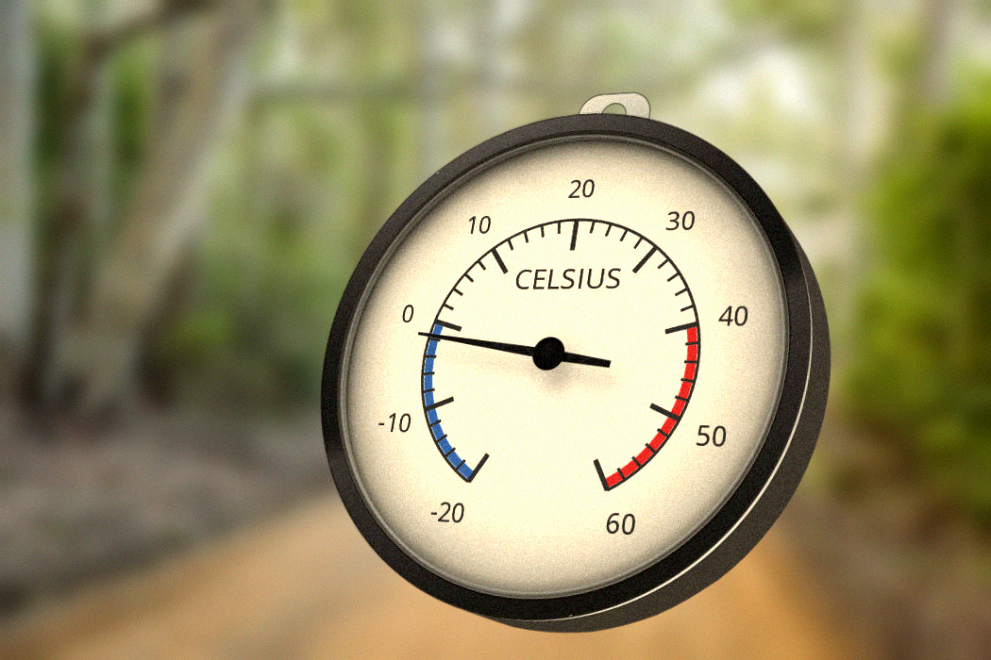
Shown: -2 °C
